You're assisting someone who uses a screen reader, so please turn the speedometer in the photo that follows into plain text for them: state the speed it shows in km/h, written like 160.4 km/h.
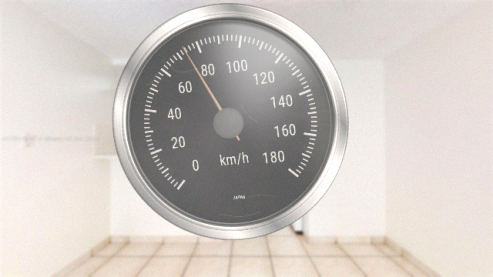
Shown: 74 km/h
